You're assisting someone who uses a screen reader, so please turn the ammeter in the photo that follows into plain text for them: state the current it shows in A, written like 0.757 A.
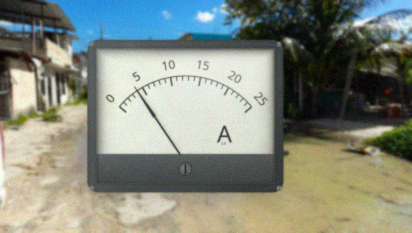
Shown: 4 A
